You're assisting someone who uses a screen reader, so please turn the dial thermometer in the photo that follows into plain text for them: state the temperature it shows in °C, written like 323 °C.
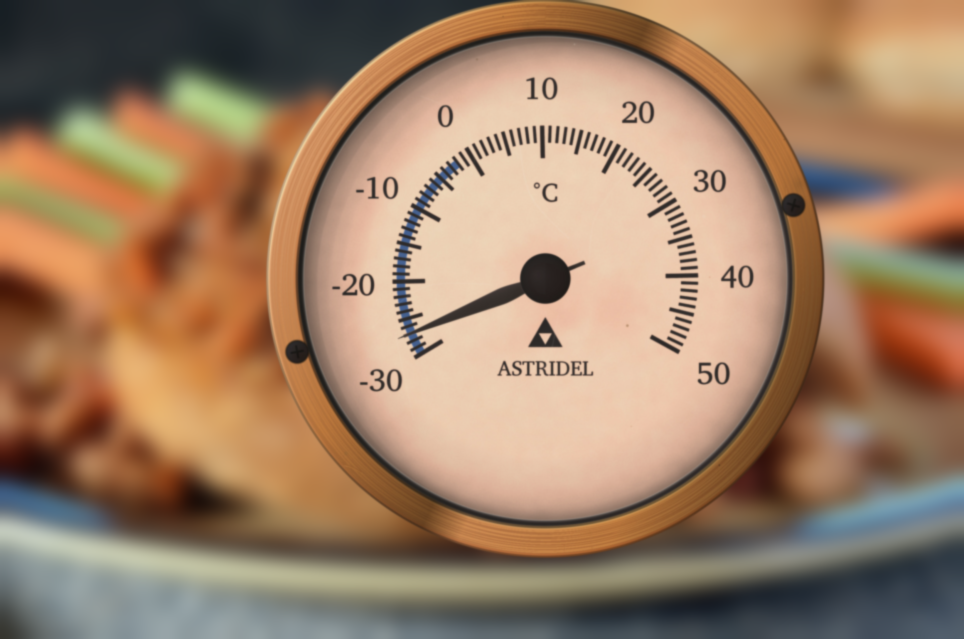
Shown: -27 °C
